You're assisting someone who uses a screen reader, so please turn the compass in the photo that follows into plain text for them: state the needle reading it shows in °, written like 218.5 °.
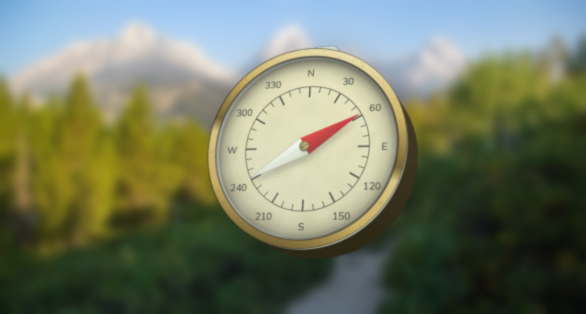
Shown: 60 °
